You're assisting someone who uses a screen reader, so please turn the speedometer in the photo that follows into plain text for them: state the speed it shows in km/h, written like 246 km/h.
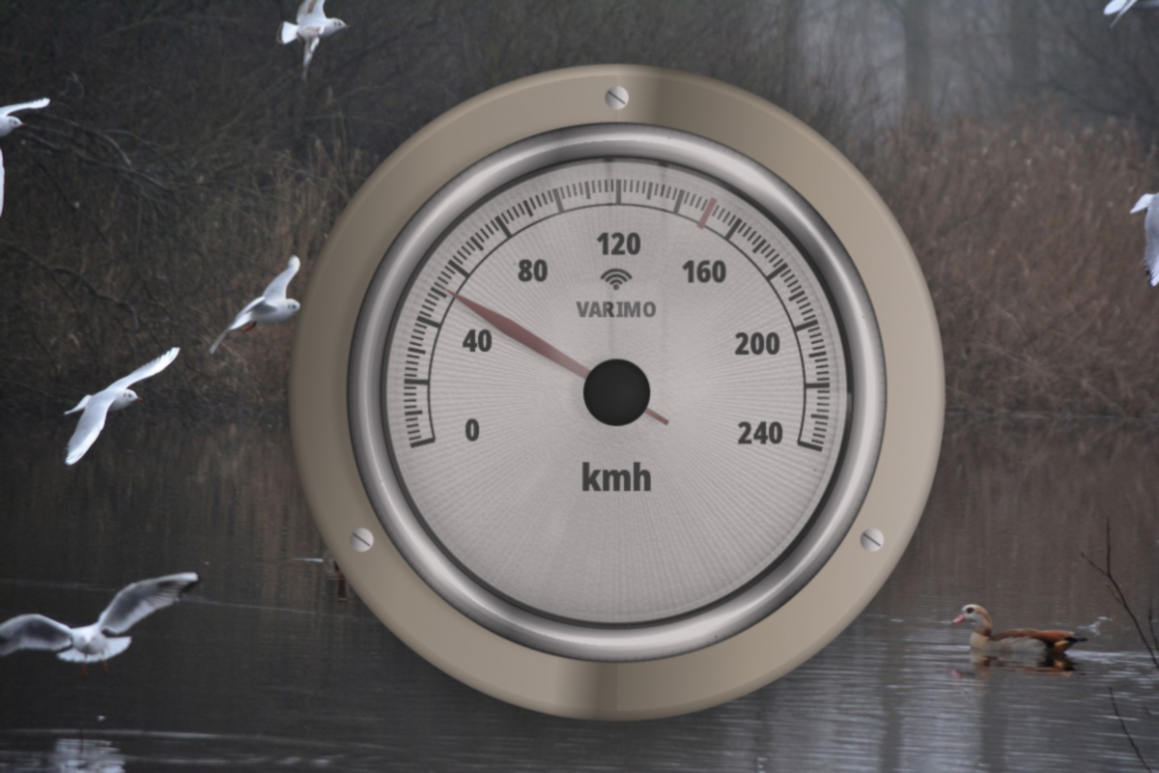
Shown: 52 km/h
